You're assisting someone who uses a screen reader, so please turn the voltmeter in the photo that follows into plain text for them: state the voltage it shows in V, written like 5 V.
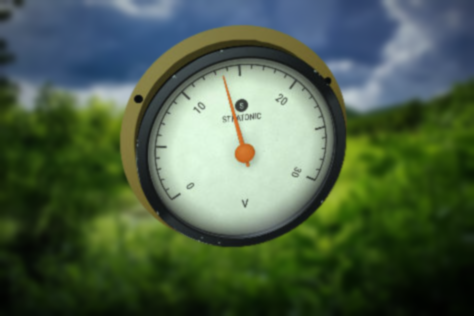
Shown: 13.5 V
